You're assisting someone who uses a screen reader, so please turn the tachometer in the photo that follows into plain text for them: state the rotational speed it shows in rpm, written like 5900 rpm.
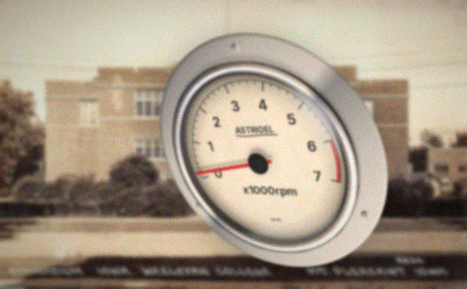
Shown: 200 rpm
